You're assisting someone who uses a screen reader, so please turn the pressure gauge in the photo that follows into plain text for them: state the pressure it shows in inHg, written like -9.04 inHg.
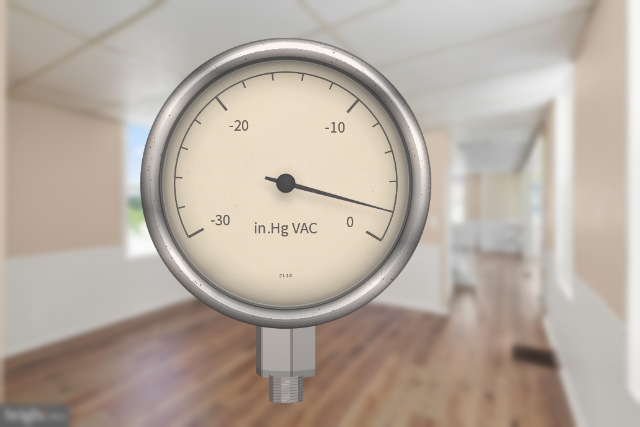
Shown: -2 inHg
